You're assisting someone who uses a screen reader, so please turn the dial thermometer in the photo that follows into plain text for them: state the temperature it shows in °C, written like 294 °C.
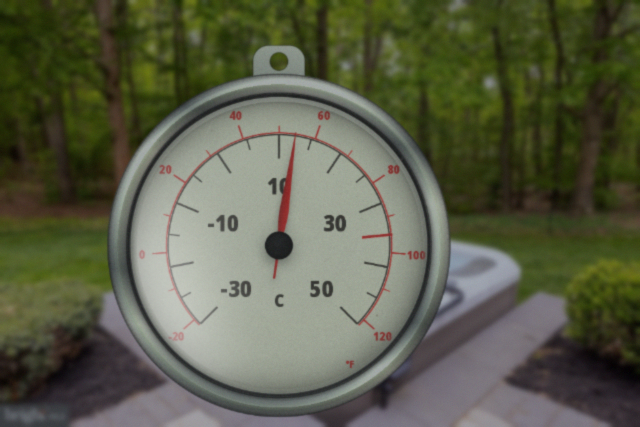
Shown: 12.5 °C
